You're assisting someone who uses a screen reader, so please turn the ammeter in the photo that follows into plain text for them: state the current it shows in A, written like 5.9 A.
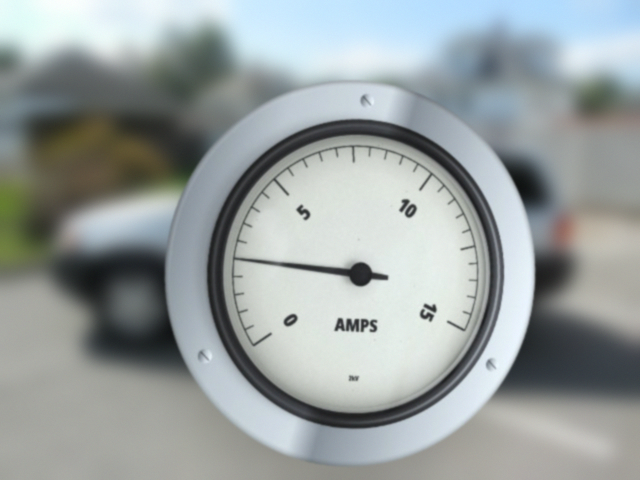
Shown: 2.5 A
